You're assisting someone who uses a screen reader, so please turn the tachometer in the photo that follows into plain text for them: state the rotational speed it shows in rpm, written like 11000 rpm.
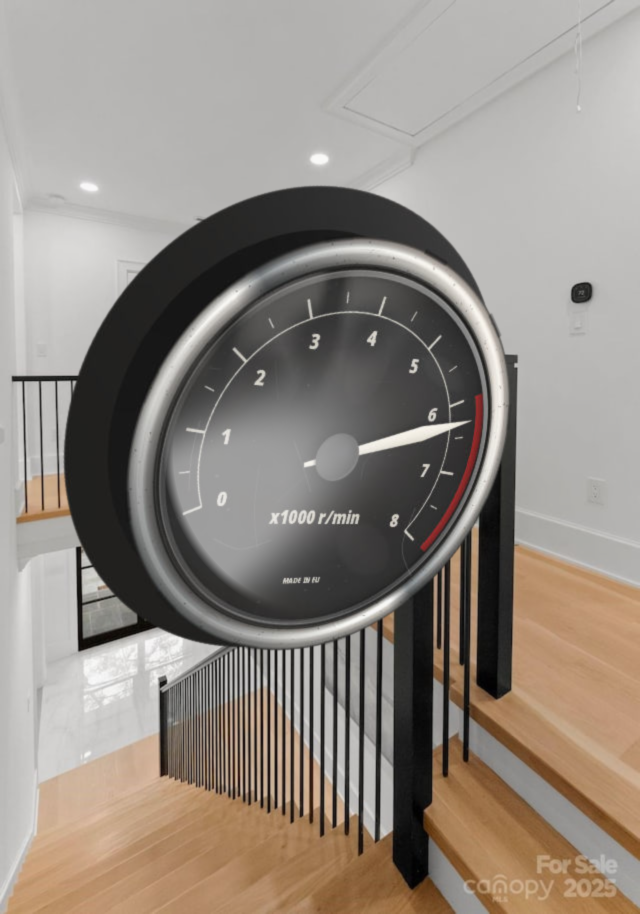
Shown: 6250 rpm
